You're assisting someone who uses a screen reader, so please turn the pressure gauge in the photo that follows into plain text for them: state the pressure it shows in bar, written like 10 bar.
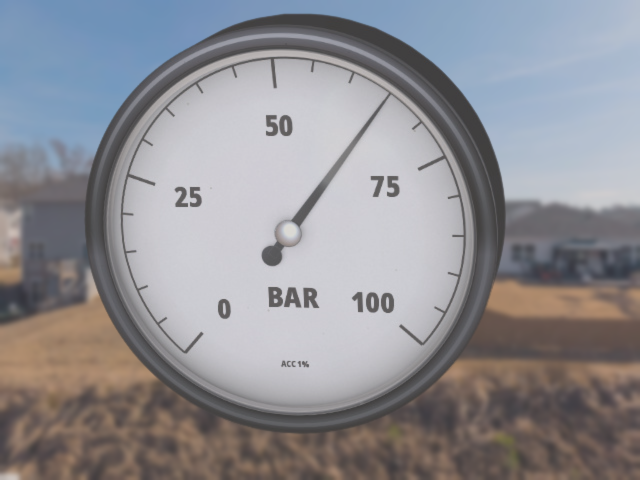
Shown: 65 bar
